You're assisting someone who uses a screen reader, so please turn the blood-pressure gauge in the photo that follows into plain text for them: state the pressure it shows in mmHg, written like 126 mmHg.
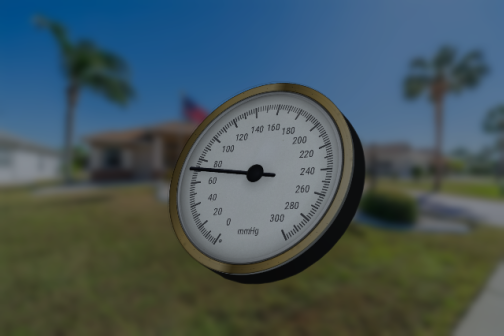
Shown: 70 mmHg
